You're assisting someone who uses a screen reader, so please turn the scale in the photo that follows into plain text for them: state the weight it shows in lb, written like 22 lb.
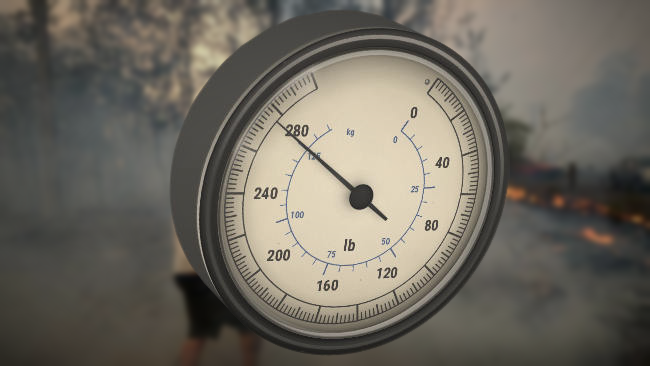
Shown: 276 lb
